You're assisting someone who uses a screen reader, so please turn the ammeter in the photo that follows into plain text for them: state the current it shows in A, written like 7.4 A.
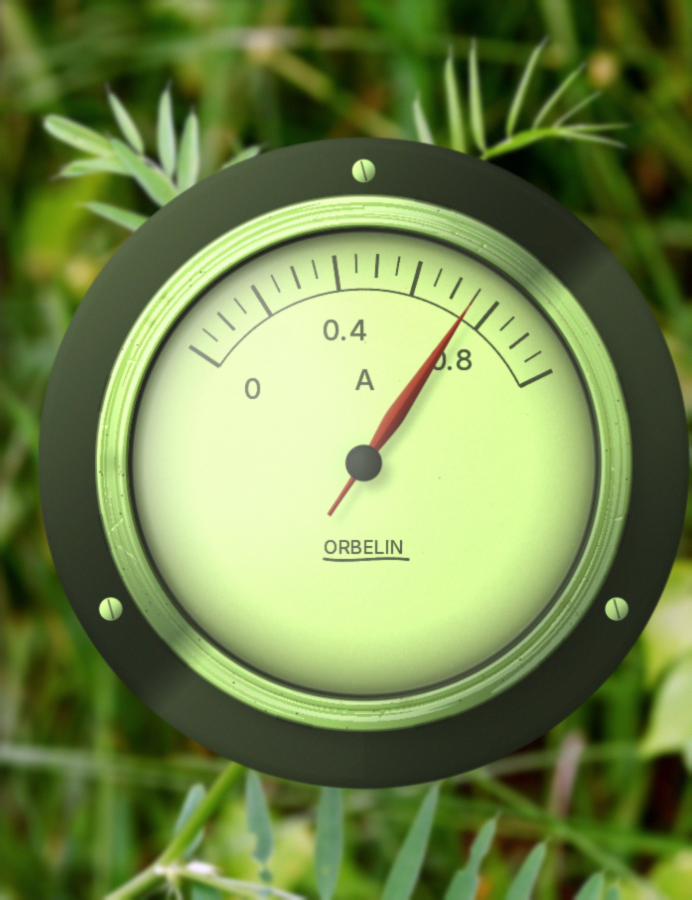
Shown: 0.75 A
